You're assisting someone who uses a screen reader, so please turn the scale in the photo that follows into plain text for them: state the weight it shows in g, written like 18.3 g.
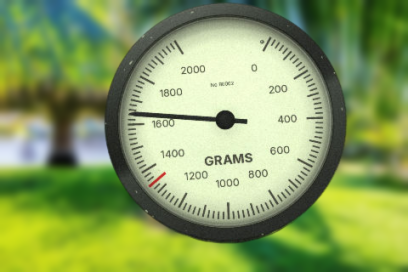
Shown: 1640 g
